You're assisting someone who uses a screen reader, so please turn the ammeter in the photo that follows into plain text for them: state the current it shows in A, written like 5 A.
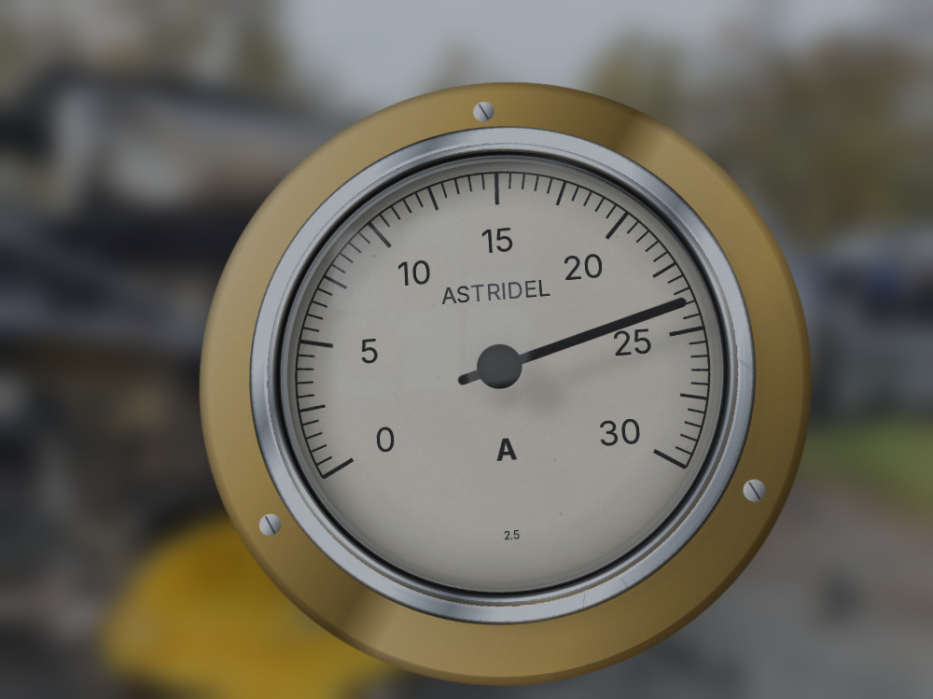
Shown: 24 A
